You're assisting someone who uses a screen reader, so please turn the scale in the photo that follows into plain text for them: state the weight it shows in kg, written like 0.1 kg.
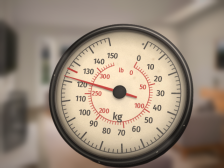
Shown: 122 kg
